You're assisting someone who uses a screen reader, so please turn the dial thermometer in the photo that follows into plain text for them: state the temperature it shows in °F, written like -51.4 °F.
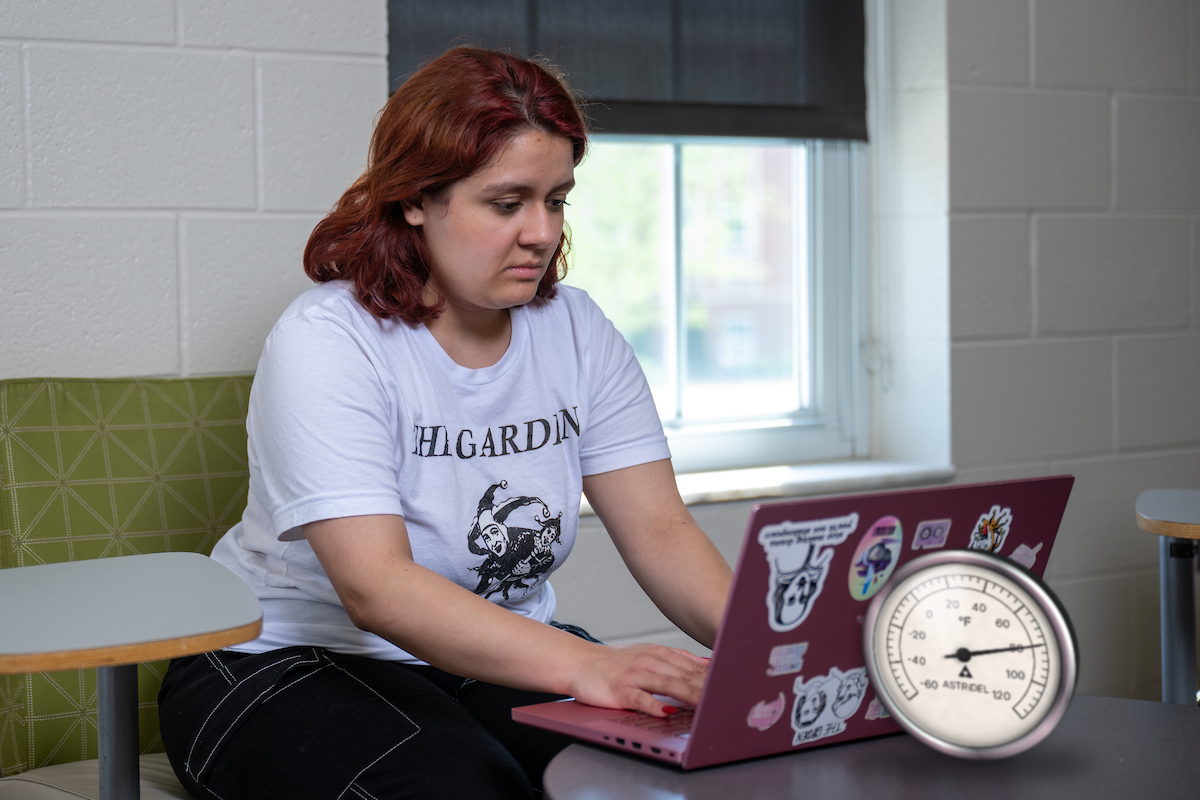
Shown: 80 °F
